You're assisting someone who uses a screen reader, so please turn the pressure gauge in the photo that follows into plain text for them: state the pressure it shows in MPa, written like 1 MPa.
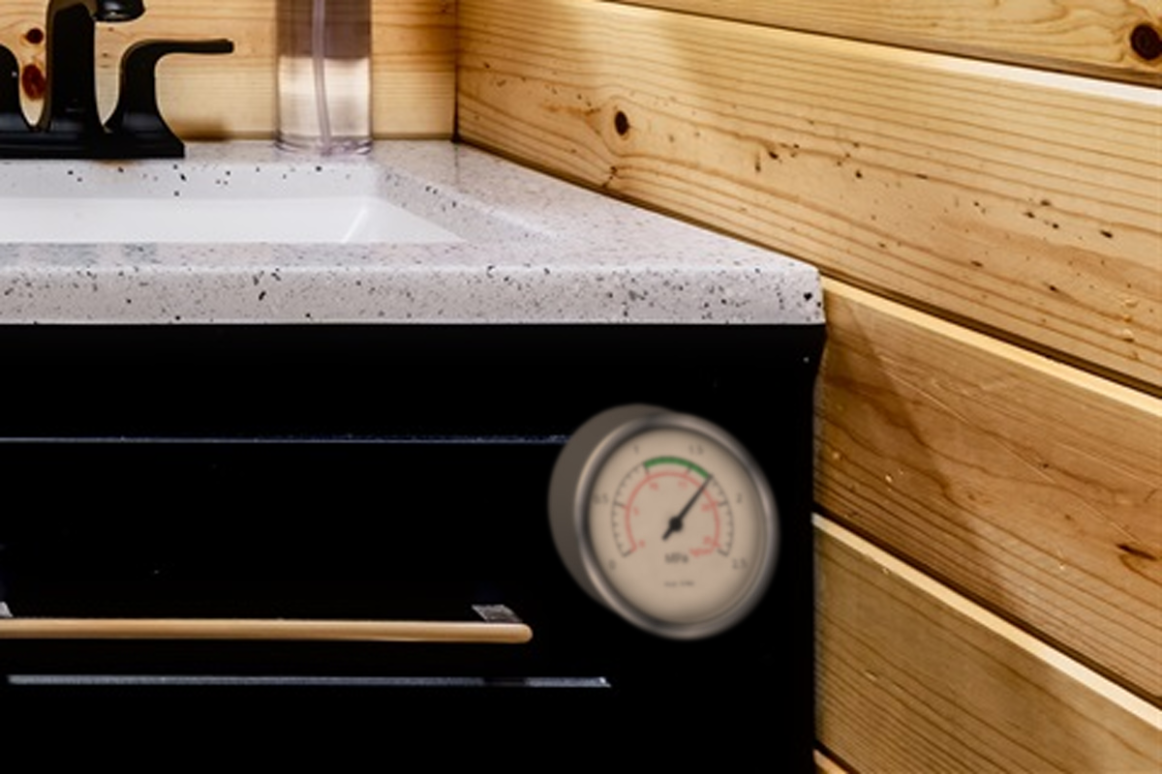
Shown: 1.7 MPa
